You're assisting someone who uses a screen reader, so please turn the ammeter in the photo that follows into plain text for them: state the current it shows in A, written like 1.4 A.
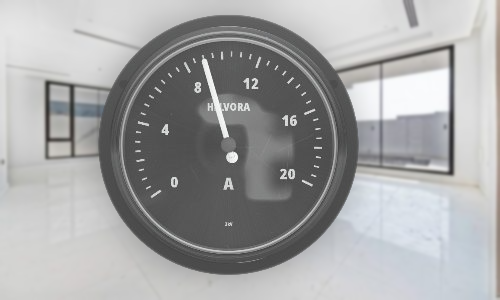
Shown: 9 A
